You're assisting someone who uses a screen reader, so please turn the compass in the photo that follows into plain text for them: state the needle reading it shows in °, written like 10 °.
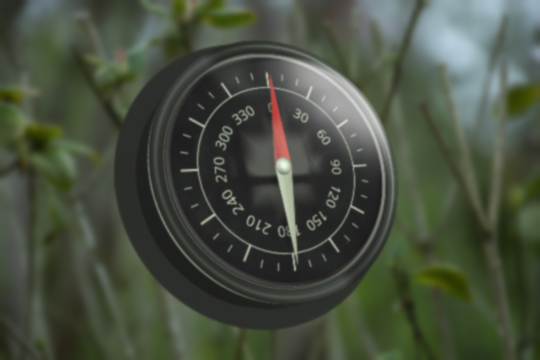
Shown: 0 °
